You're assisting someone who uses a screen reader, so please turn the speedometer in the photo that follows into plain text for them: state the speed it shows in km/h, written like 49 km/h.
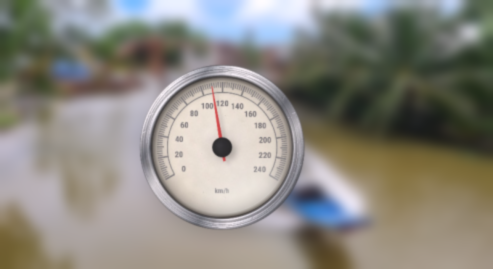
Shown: 110 km/h
